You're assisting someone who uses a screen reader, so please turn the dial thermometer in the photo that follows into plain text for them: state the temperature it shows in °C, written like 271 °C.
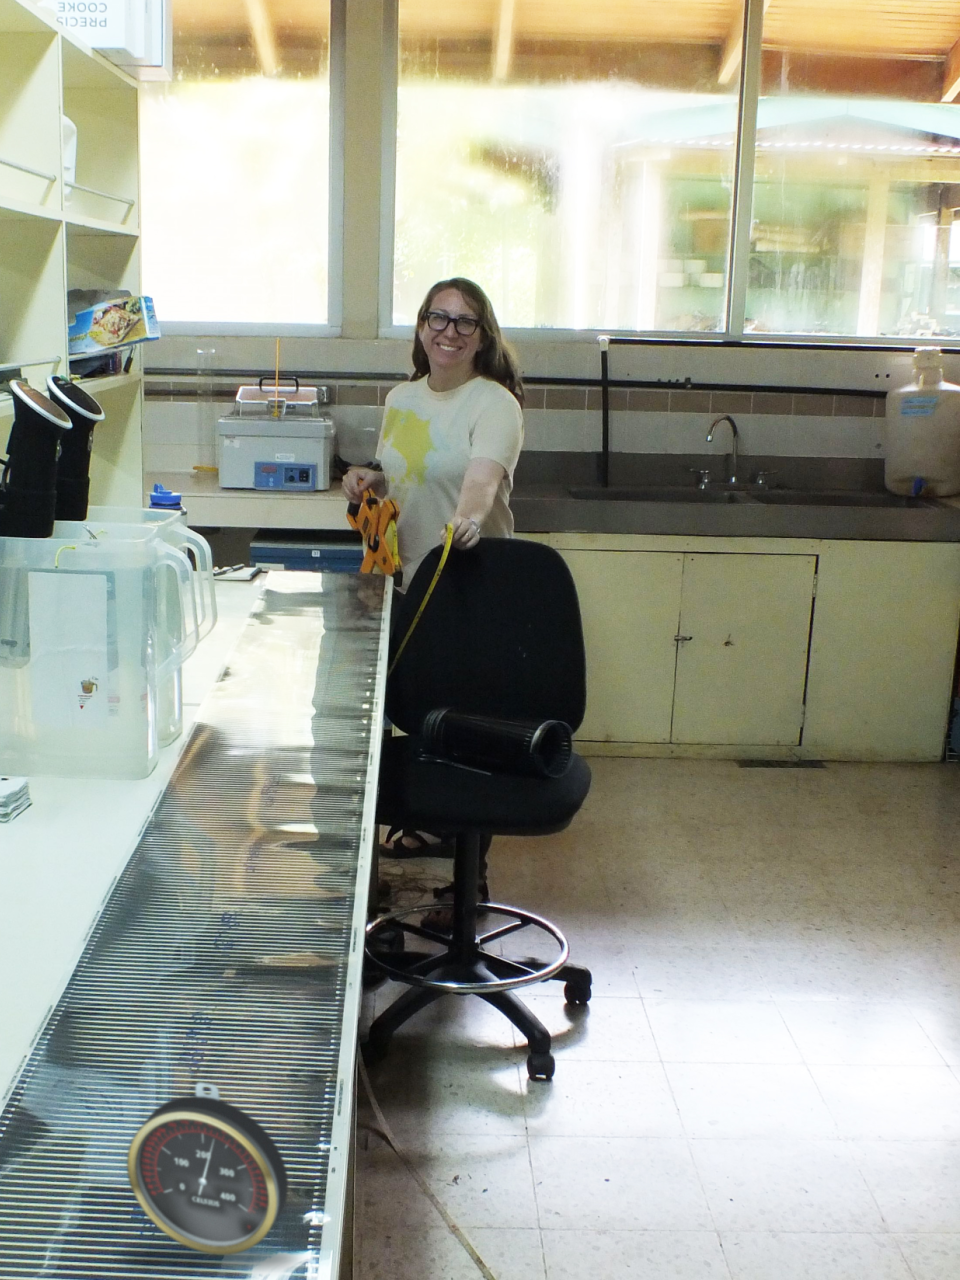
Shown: 225 °C
